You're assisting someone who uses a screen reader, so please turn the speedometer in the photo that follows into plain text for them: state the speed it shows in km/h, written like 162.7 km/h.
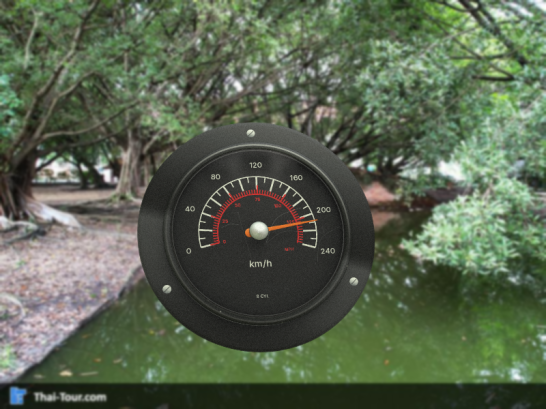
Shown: 210 km/h
